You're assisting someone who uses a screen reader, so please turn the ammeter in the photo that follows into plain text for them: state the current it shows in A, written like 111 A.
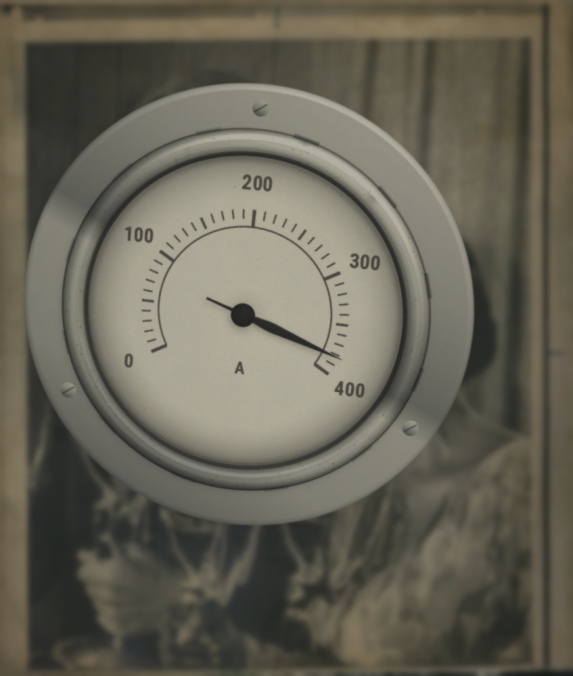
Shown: 380 A
